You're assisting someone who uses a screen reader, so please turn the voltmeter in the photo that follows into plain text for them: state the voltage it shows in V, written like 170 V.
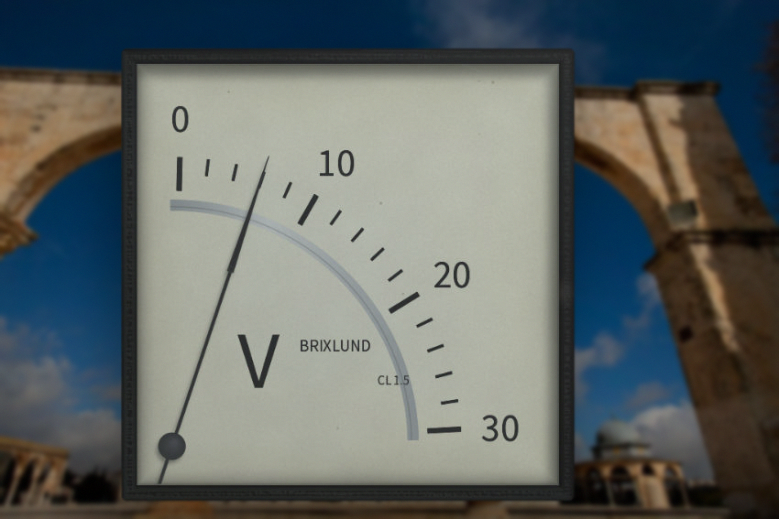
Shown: 6 V
